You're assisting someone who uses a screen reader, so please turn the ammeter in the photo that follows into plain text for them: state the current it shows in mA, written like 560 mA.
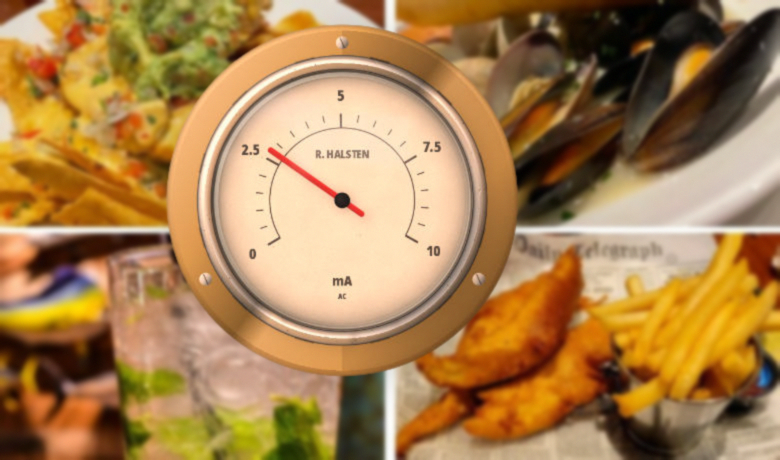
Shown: 2.75 mA
